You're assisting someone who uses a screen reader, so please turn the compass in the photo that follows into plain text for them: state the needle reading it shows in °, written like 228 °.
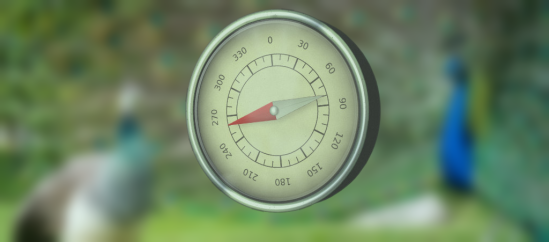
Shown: 260 °
